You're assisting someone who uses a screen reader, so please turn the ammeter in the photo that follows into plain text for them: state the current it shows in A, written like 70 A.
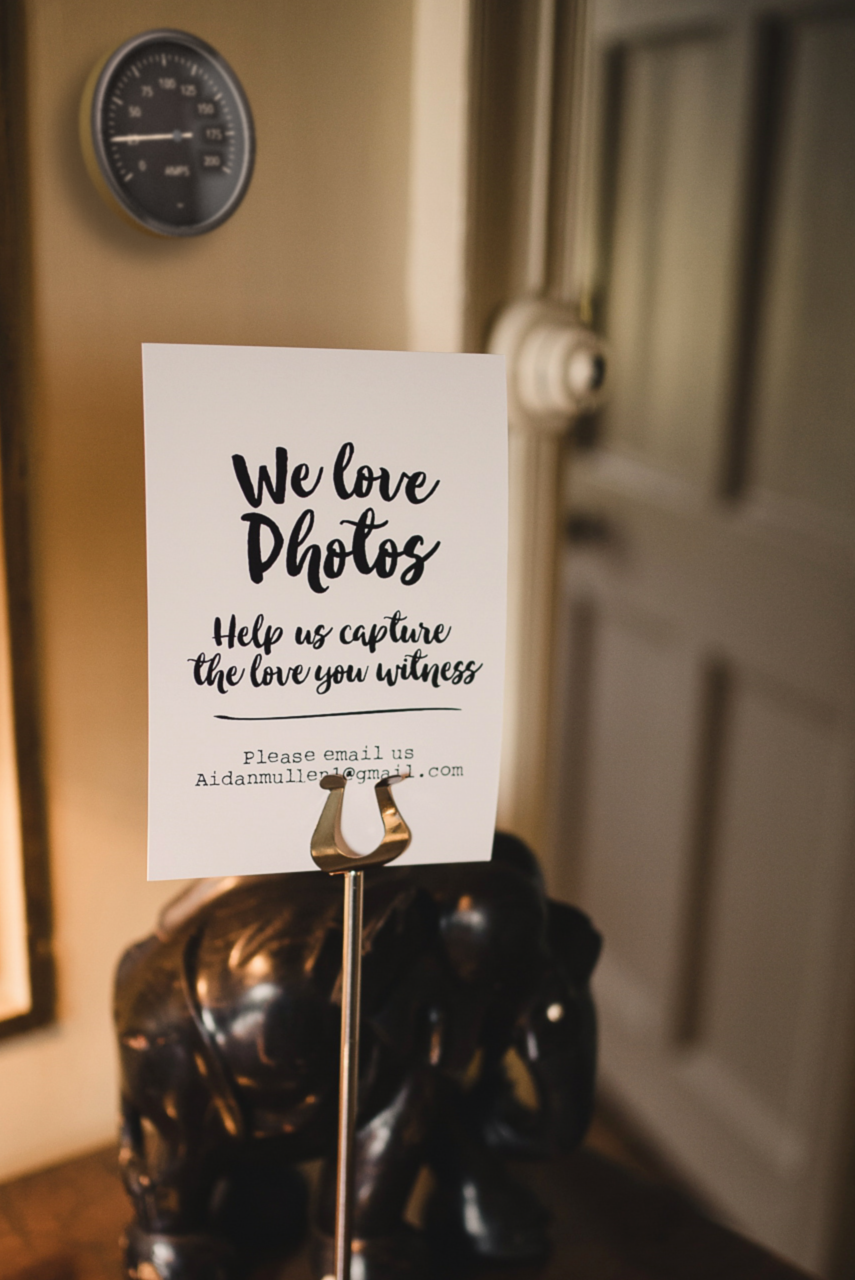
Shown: 25 A
